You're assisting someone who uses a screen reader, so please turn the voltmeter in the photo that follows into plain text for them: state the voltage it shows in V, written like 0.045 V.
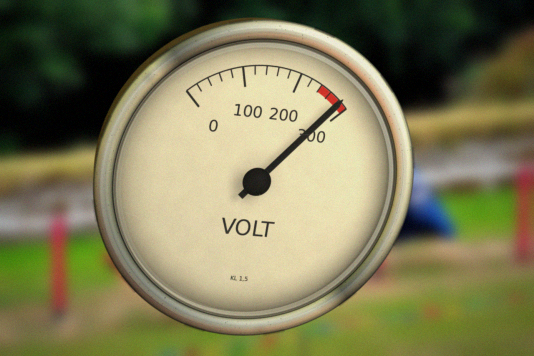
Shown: 280 V
